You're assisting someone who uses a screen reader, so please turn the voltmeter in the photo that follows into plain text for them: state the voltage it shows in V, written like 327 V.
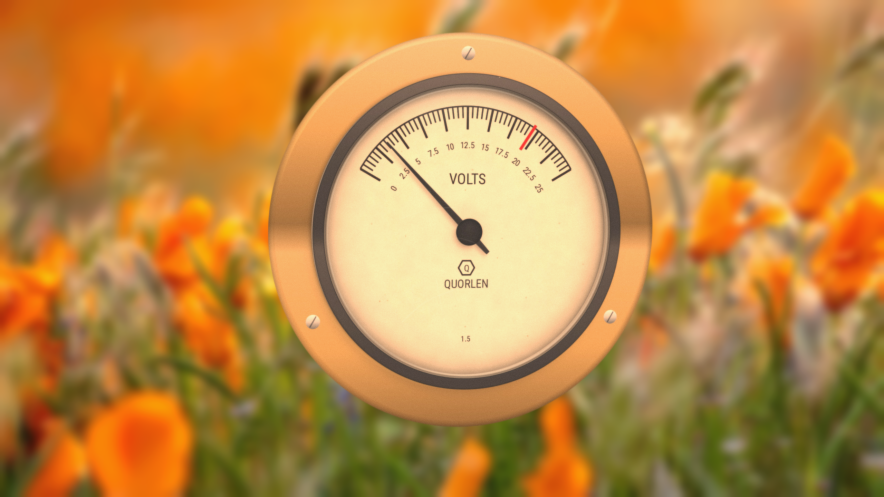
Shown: 3.5 V
